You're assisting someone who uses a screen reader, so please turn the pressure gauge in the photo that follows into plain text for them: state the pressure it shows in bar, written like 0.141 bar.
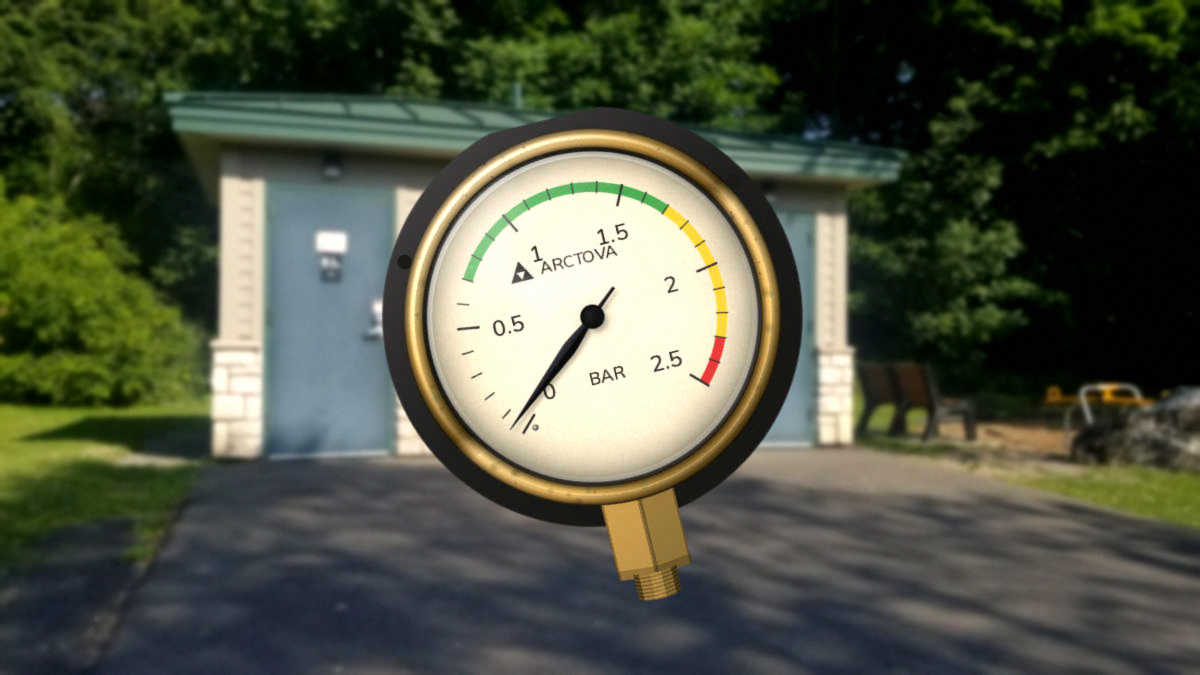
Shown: 0.05 bar
